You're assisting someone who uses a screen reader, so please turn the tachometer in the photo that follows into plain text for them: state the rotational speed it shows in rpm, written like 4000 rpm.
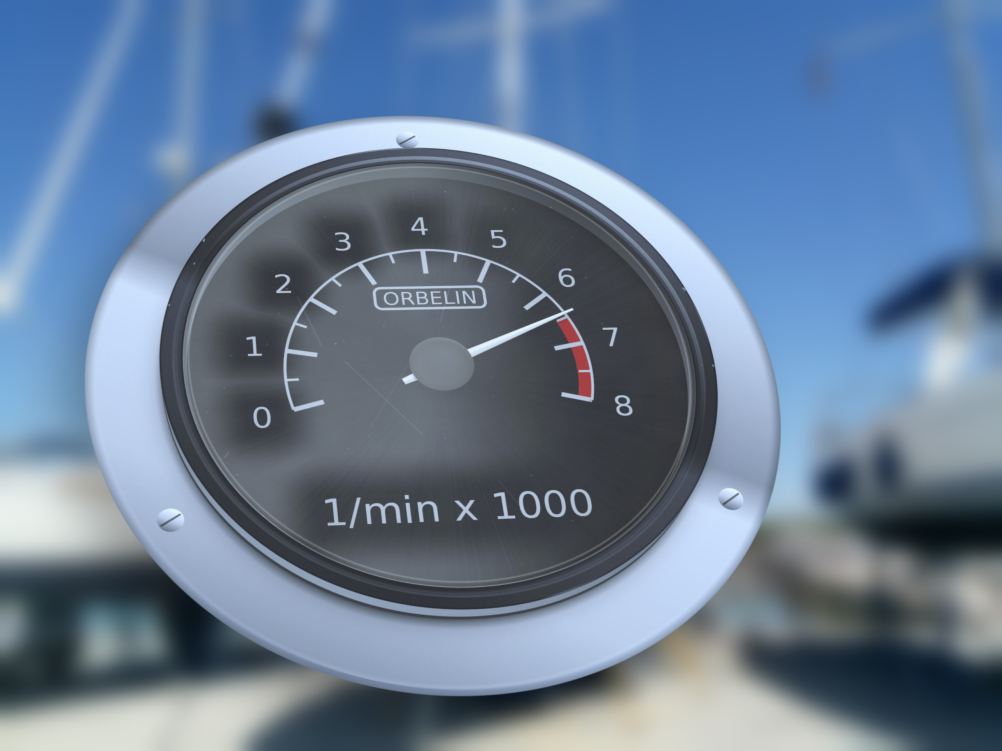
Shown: 6500 rpm
